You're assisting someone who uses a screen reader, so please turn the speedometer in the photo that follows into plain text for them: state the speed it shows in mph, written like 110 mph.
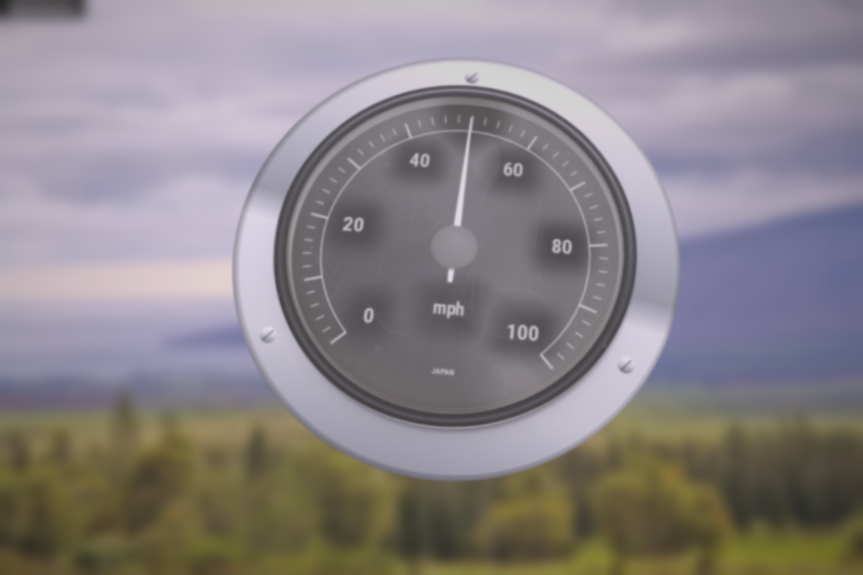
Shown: 50 mph
